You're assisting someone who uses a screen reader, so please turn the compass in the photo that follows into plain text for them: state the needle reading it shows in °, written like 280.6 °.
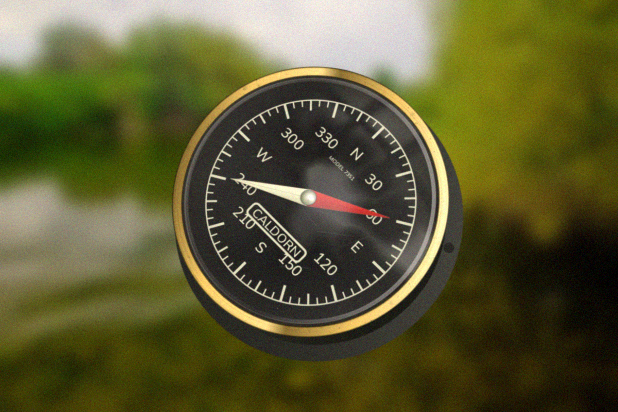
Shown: 60 °
